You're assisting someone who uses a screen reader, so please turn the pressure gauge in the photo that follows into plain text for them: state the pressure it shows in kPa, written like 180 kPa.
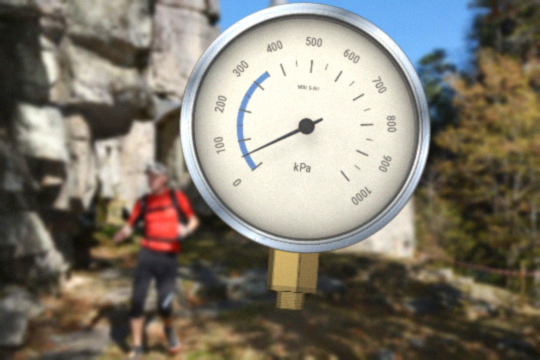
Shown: 50 kPa
